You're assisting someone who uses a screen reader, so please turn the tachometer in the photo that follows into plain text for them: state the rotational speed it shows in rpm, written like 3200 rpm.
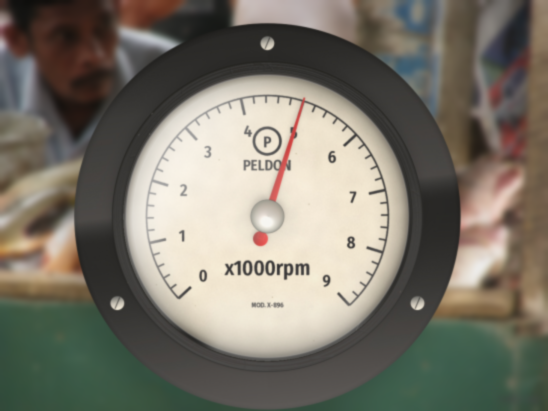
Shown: 5000 rpm
